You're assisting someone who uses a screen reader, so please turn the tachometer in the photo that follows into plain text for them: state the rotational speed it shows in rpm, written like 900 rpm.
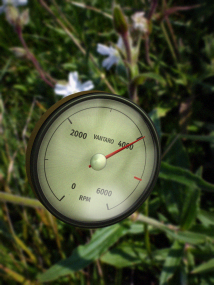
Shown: 4000 rpm
